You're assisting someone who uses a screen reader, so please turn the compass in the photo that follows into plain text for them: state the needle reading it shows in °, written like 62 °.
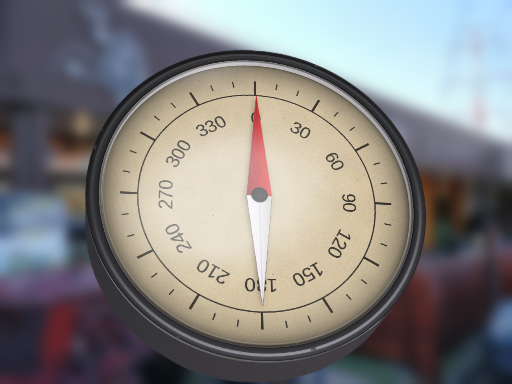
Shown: 0 °
